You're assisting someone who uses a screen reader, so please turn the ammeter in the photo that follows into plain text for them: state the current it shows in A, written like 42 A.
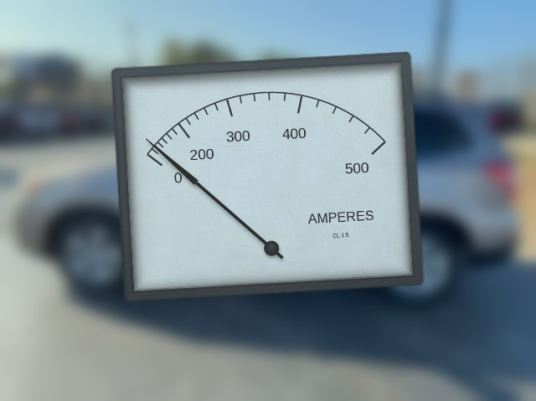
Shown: 100 A
